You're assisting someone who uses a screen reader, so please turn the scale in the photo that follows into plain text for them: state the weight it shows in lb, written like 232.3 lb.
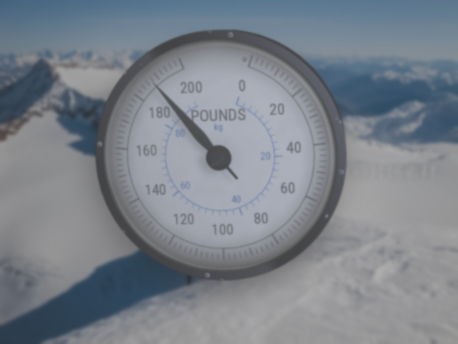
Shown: 188 lb
